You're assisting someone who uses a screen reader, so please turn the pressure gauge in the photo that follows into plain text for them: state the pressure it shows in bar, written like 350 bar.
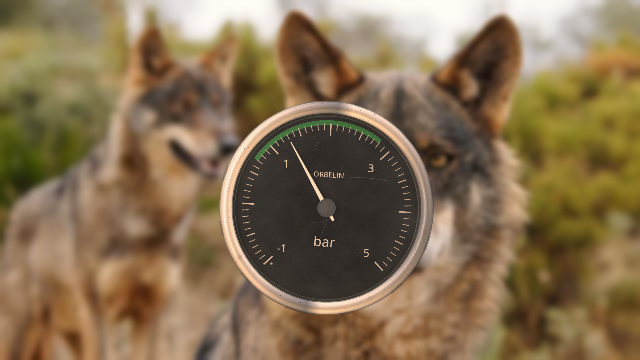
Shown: 1.3 bar
